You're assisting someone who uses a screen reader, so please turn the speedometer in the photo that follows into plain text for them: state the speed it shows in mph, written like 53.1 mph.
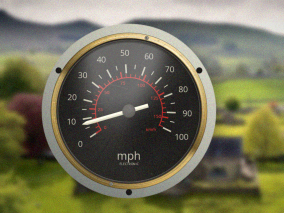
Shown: 7.5 mph
